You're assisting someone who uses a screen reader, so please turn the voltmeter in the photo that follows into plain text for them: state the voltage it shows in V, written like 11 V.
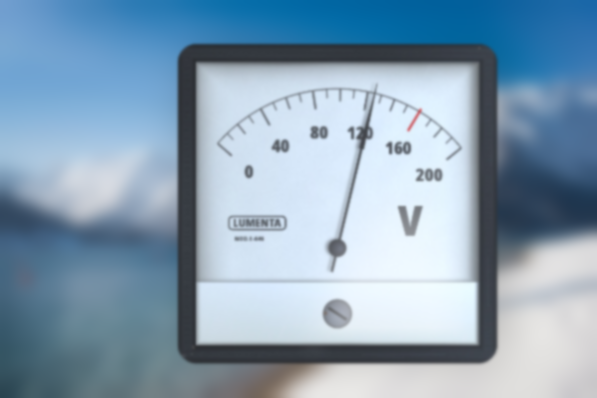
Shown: 125 V
